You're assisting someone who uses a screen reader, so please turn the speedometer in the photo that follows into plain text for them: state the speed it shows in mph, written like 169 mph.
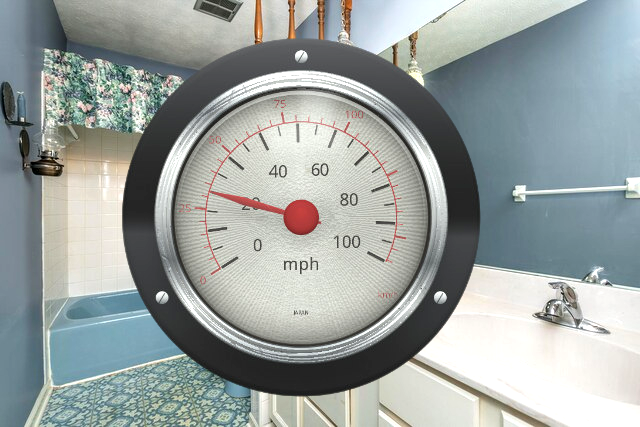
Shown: 20 mph
